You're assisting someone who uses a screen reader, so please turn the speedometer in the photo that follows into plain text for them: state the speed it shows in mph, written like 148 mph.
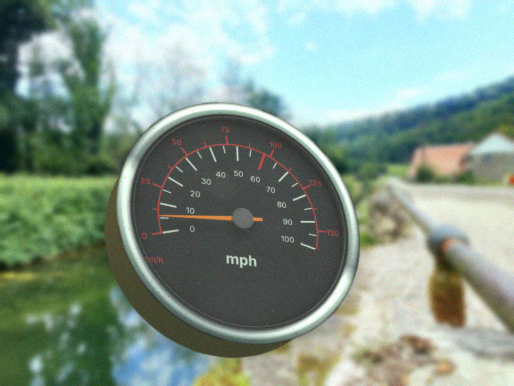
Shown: 5 mph
